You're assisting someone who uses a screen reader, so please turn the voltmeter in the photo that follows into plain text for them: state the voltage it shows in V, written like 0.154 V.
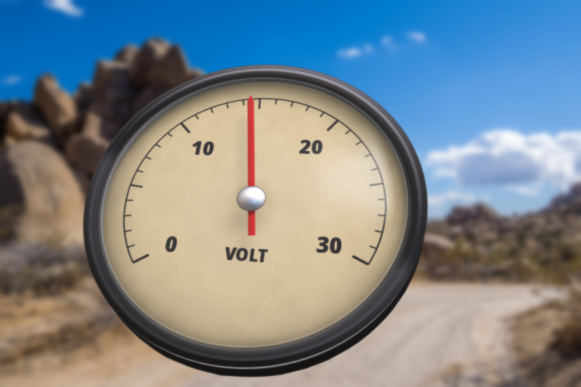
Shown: 14.5 V
